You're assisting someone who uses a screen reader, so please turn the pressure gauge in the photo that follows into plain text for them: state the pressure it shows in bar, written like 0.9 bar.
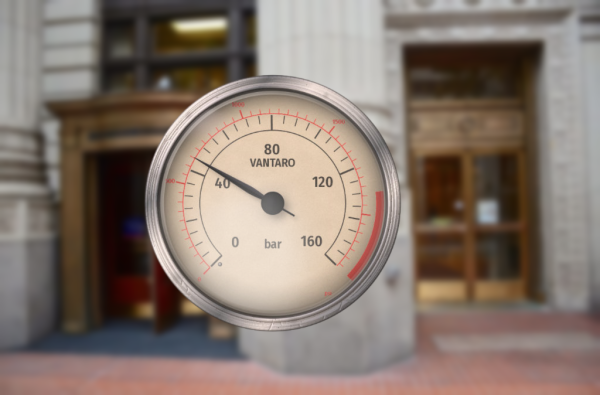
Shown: 45 bar
